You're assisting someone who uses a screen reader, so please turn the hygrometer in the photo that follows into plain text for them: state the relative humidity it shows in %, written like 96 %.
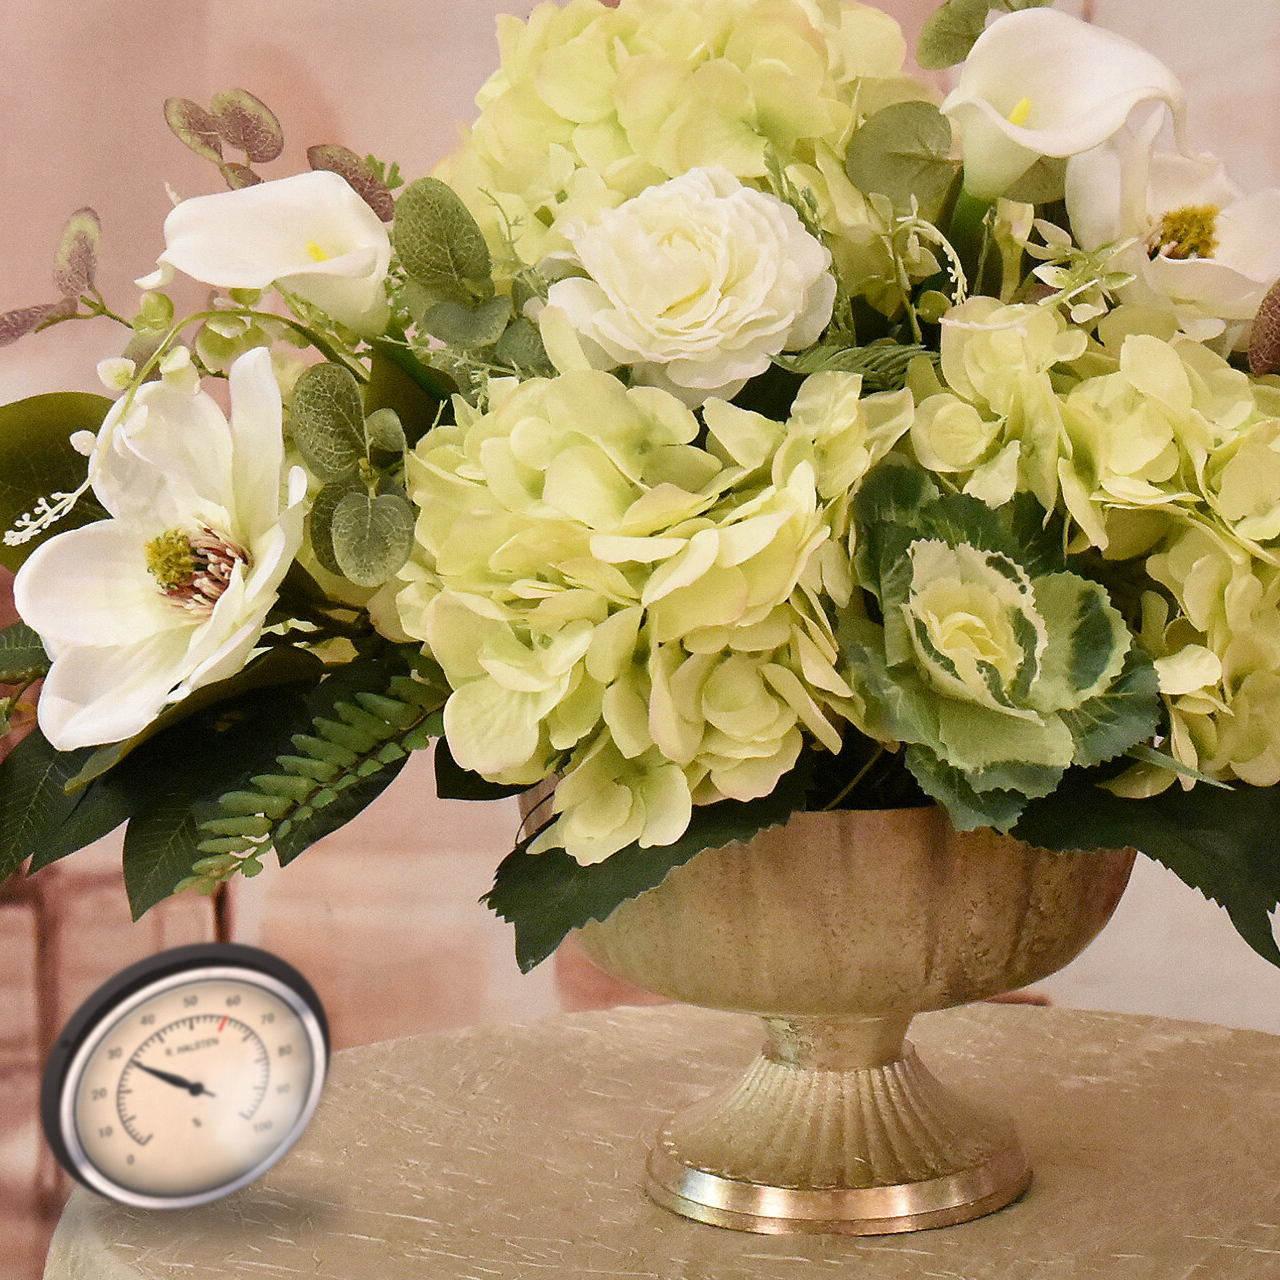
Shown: 30 %
